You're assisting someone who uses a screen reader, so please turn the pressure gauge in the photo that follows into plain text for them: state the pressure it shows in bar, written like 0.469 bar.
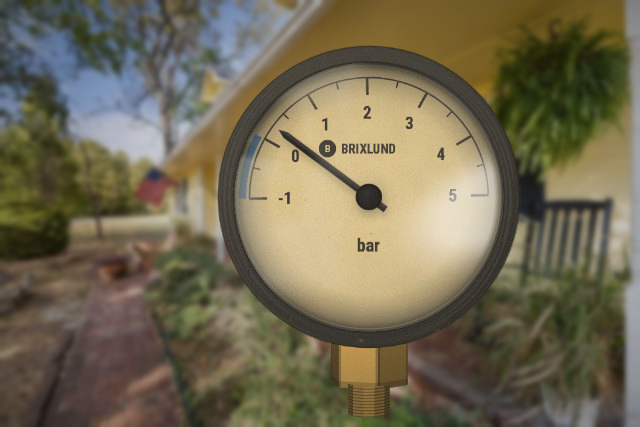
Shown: 0.25 bar
